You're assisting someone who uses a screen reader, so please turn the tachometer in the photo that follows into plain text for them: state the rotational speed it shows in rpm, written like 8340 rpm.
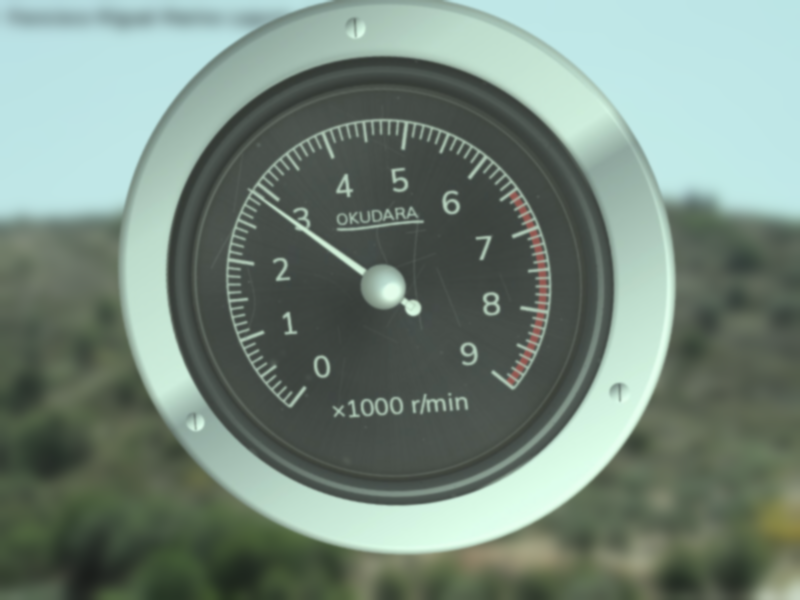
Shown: 2900 rpm
